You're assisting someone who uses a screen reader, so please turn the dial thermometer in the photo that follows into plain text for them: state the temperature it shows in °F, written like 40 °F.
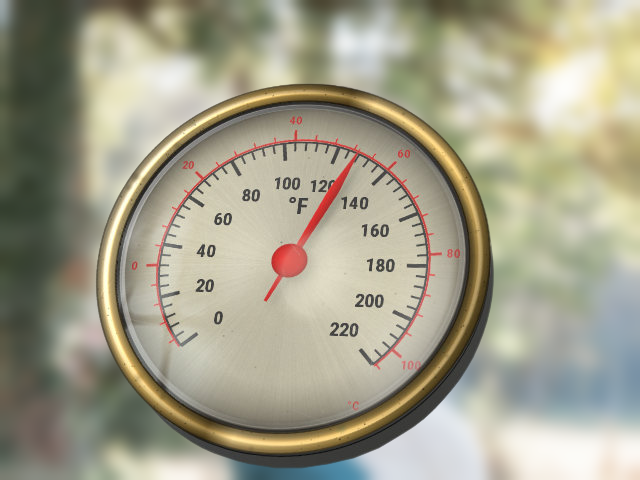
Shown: 128 °F
